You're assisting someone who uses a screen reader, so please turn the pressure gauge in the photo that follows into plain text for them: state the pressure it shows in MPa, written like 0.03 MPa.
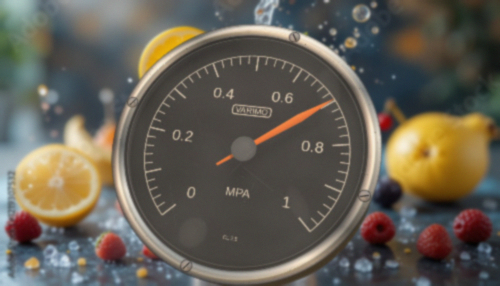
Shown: 0.7 MPa
